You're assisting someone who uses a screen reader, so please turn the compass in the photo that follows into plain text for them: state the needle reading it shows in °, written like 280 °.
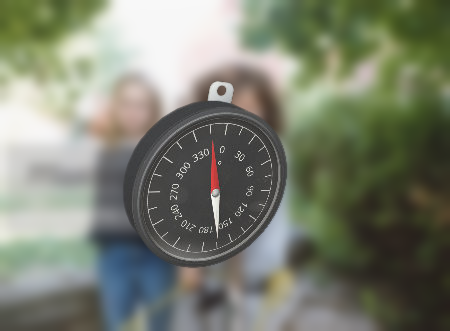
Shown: 345 °
